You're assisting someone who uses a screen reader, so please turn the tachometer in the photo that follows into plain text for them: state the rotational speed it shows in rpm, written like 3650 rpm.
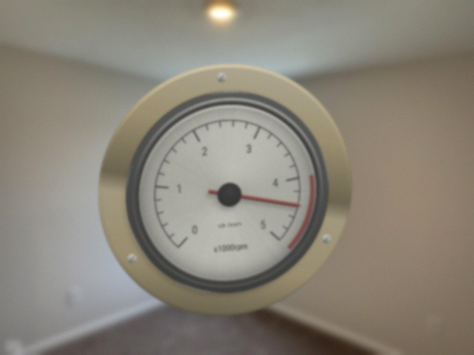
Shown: 4400 rpm
